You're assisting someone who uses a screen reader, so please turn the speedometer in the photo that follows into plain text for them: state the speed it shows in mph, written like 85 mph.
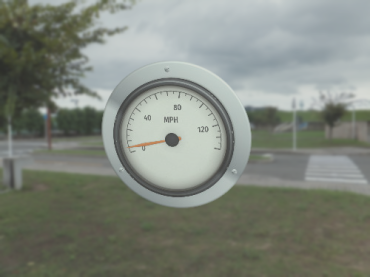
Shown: 5 mph
